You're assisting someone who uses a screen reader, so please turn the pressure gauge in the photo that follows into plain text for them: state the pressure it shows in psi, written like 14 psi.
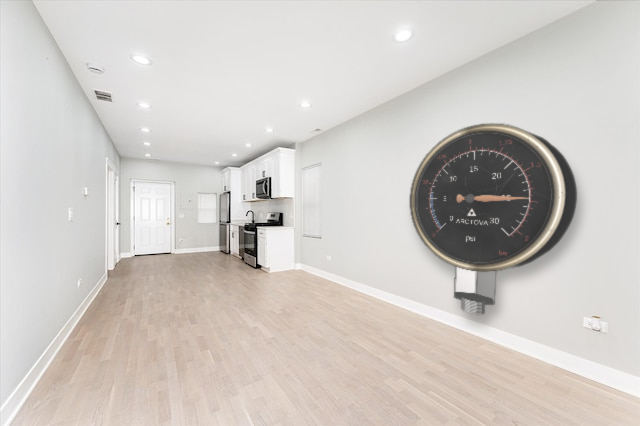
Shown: 25 psi
